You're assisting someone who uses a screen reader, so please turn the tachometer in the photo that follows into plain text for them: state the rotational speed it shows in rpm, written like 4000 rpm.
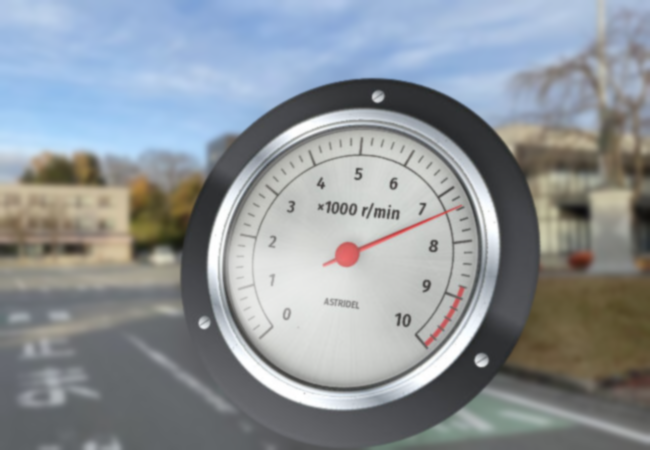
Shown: 7400 rpm
